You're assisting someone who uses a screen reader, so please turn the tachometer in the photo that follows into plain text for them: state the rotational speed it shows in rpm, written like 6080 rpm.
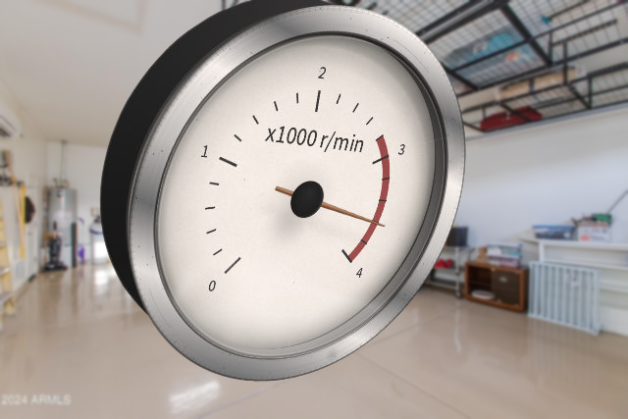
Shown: 3600 rpm
